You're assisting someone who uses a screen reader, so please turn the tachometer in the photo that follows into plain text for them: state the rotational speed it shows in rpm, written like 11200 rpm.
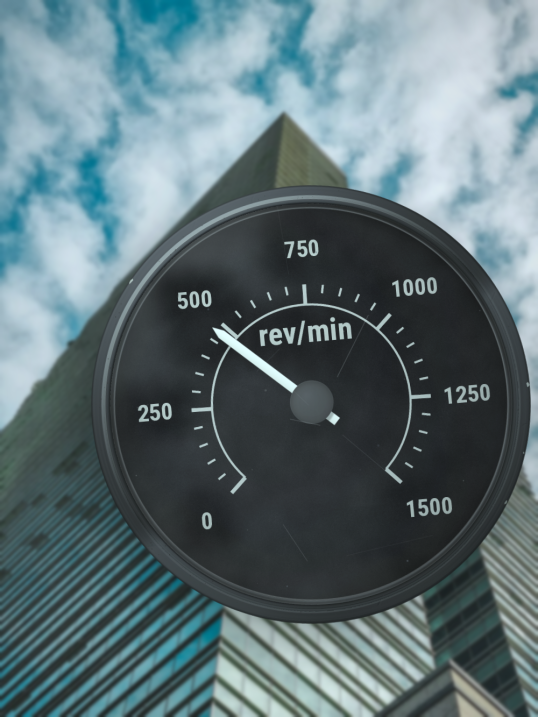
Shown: 475 rpm
